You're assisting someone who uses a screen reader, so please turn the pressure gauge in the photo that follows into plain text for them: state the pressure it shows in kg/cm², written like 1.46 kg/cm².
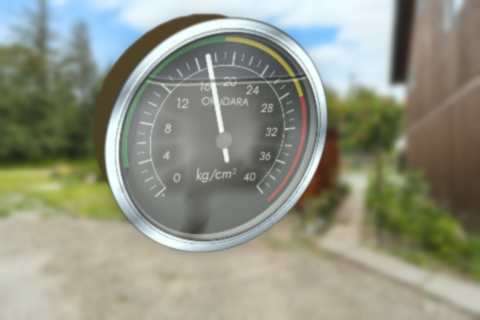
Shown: 17 kg/cm²
